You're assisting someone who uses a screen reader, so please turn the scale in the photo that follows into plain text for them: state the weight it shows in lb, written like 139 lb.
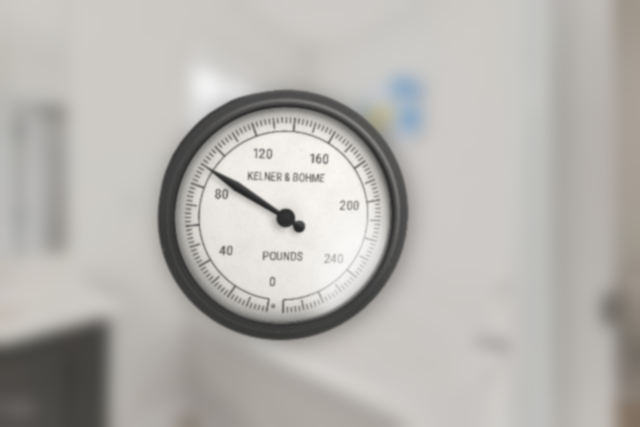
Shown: 90 lb
